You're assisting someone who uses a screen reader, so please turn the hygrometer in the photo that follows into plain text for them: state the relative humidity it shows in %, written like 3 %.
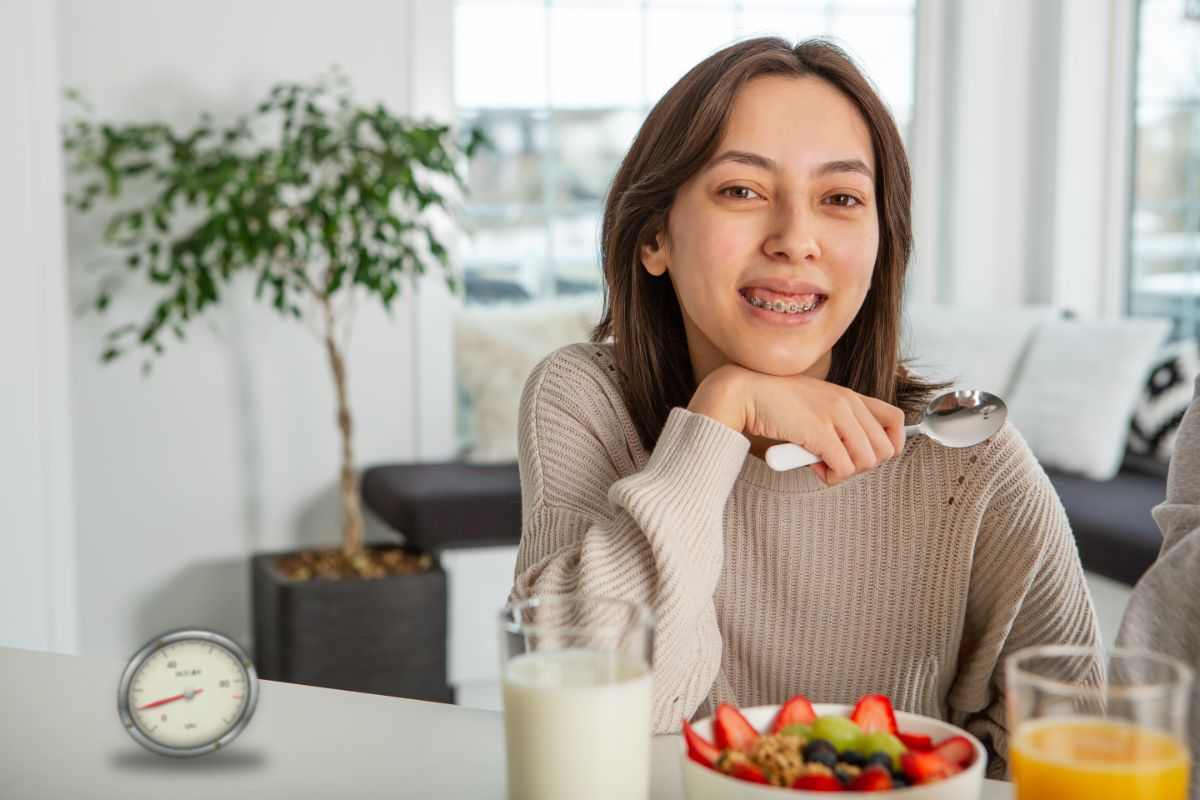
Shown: 12 %
